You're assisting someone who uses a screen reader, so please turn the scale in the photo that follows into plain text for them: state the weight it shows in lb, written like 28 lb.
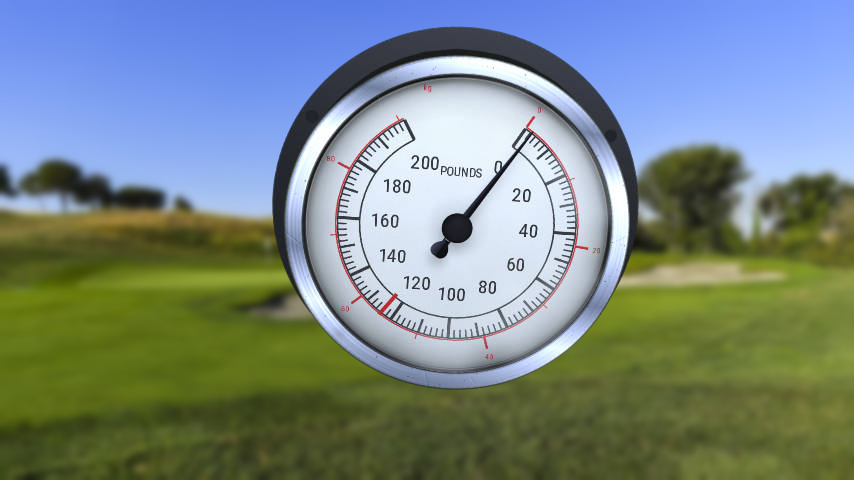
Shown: 2 lb
